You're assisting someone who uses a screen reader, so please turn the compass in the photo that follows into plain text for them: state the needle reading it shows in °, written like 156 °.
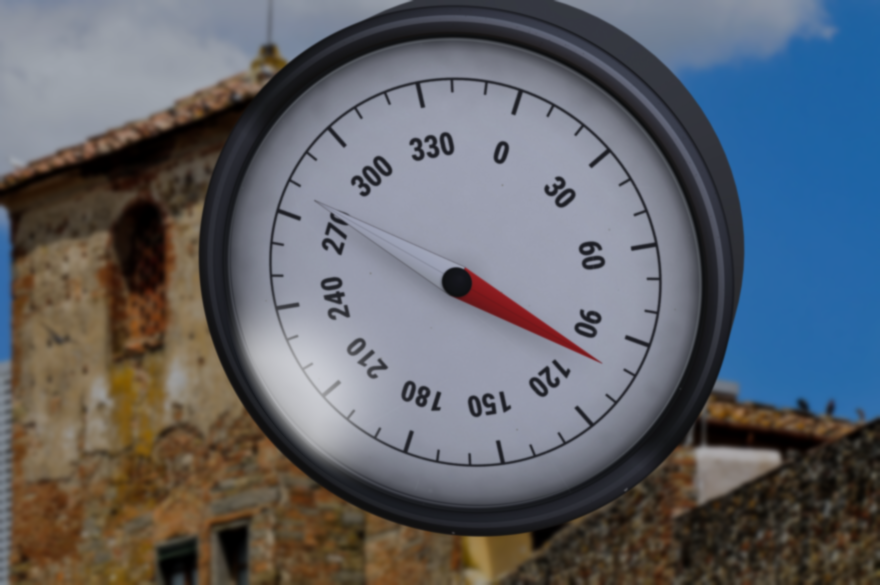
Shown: 100 °
